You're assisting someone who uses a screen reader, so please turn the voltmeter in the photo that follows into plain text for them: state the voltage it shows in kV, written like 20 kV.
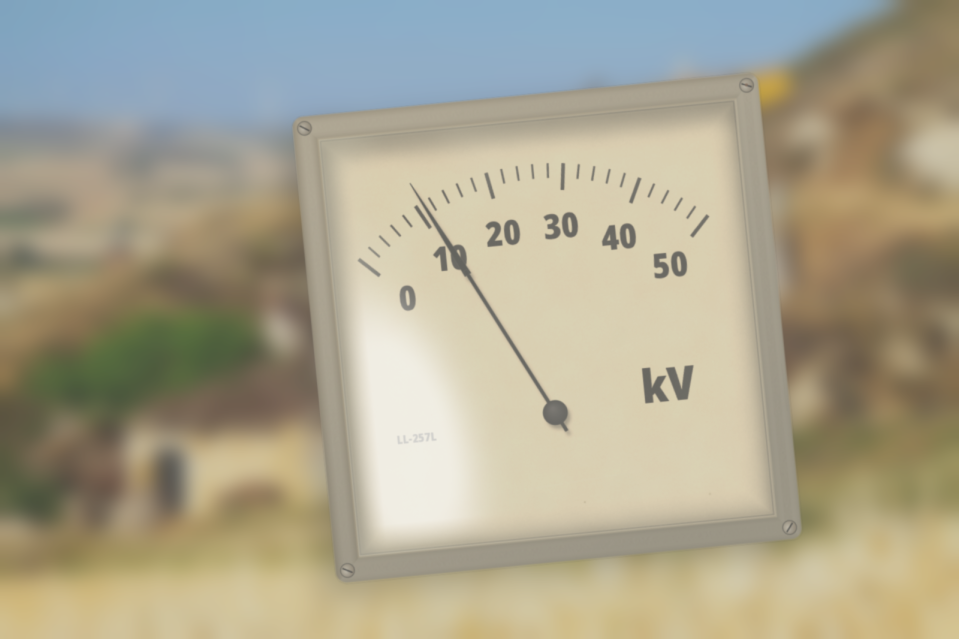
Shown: 11 kV
